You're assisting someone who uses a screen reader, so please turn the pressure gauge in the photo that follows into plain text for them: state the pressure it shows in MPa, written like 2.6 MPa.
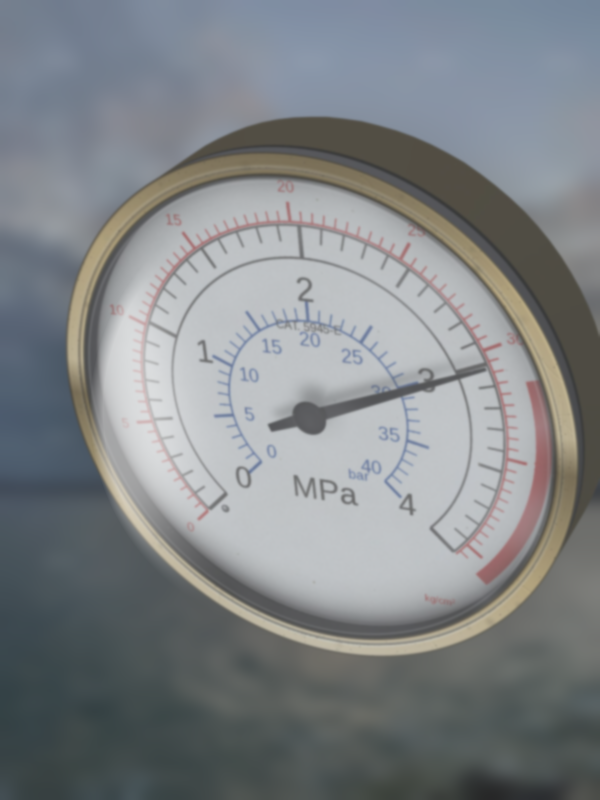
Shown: 3 MPa
